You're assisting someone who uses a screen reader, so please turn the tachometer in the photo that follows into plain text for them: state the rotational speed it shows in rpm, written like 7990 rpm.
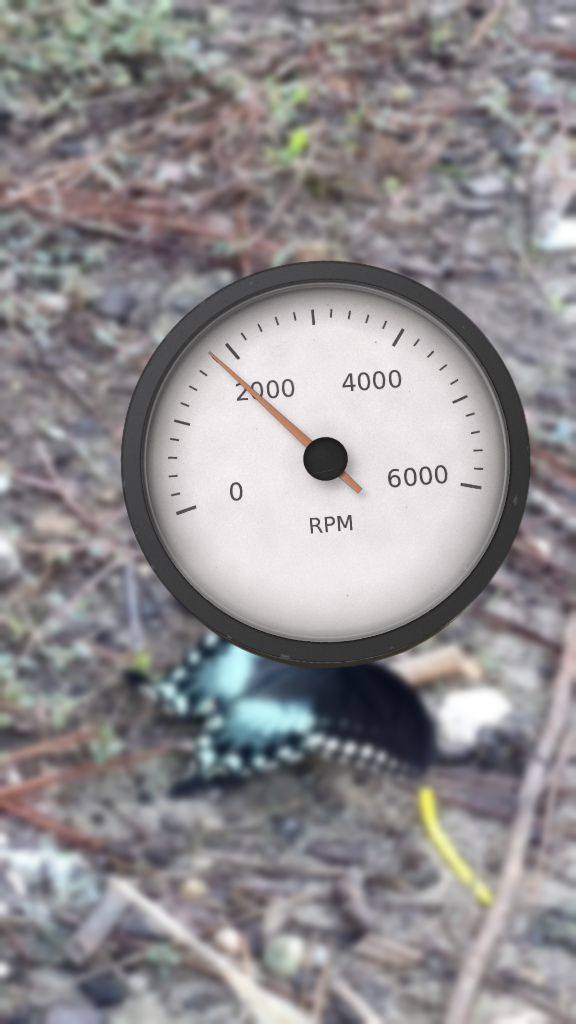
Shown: 1800 rpm
